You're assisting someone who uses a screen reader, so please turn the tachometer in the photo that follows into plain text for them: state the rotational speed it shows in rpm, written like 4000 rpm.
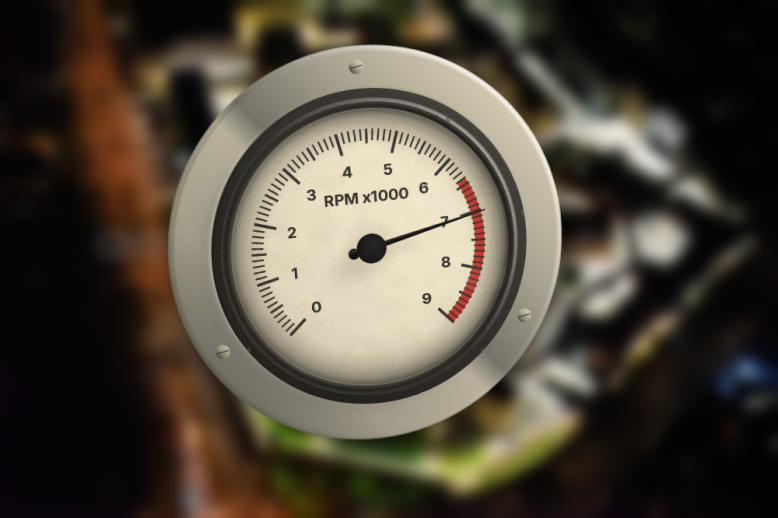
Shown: 7000 rpm
